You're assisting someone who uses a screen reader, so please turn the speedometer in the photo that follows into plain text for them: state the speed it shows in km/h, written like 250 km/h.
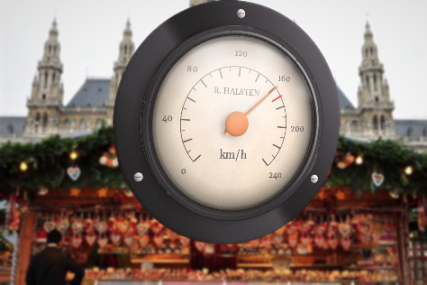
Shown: 160 km/h
